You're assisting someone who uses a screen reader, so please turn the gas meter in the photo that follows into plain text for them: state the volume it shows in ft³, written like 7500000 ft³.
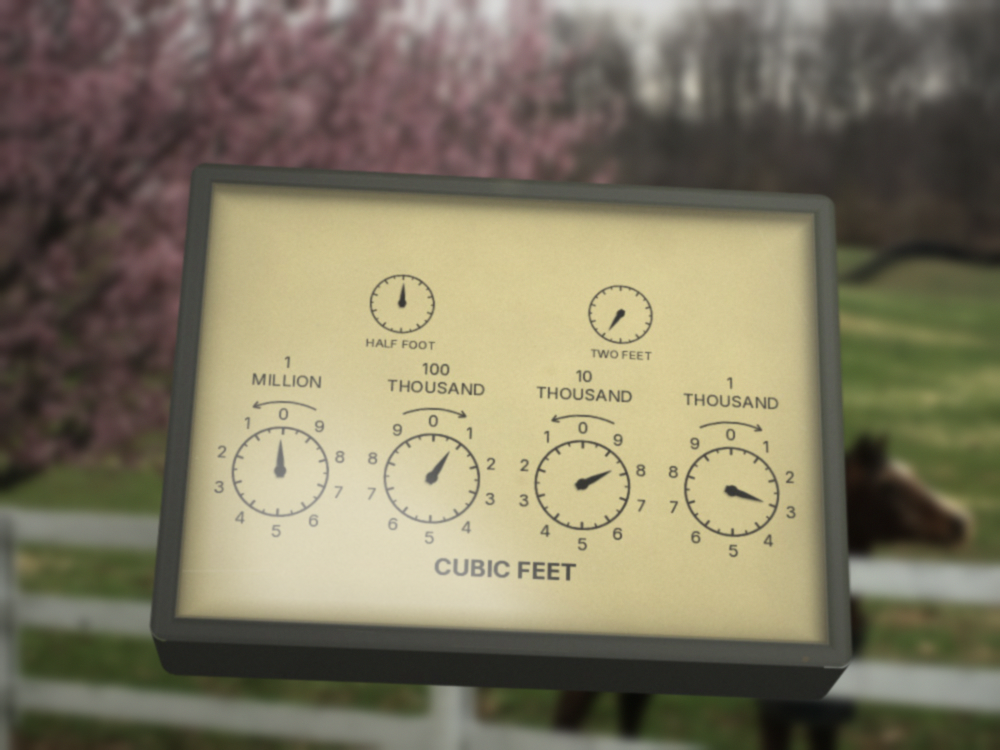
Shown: 8300 ft³
